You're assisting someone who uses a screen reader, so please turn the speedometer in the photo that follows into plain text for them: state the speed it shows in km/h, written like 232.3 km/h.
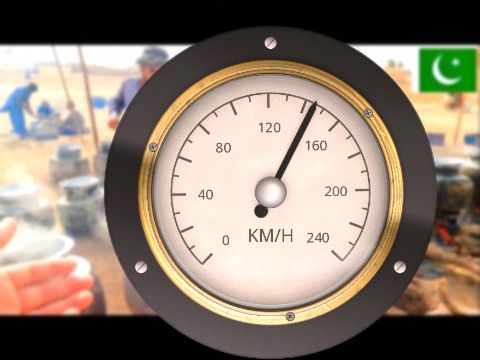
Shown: 145 km/h
